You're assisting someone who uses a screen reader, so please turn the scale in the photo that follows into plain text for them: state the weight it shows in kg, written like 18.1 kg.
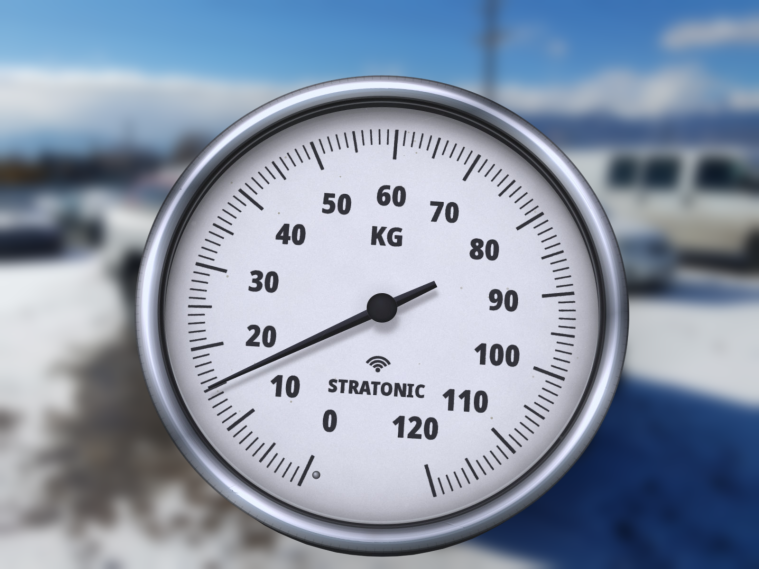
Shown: 15 kg
